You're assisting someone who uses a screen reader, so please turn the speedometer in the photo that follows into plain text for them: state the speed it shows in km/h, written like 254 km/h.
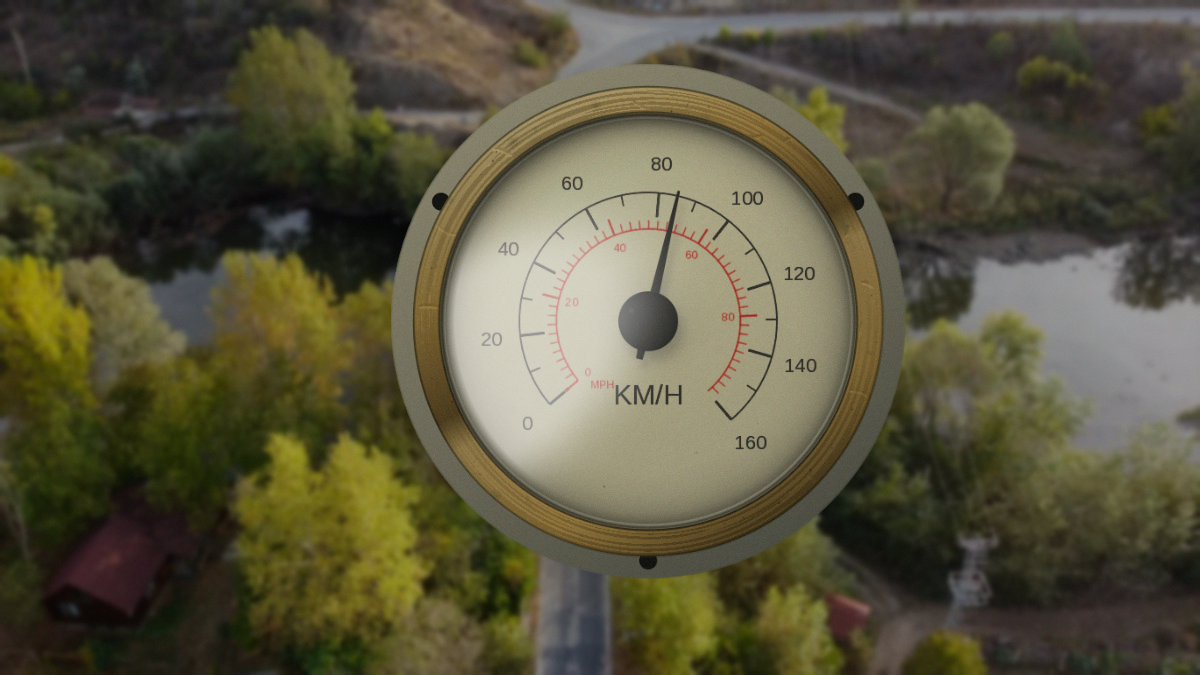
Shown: 85 km/h
